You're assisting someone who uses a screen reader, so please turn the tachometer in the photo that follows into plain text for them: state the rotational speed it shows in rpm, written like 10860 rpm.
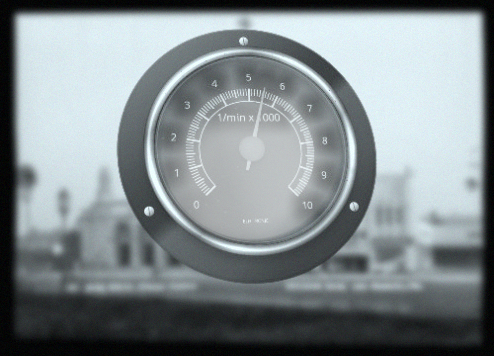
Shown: 5500 rpm
